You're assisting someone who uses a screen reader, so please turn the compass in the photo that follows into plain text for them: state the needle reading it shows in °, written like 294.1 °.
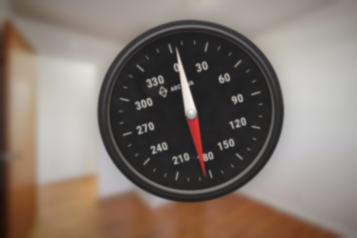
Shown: 185 °
